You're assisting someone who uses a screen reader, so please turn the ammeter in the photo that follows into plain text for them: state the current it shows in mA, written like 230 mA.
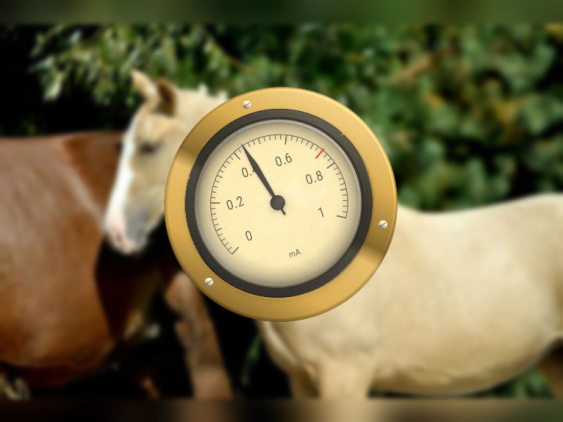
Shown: 0.44 mA
